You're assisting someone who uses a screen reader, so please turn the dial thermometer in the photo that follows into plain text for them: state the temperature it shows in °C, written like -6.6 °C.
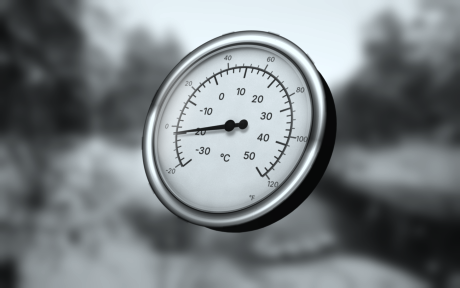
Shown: -20 °C
